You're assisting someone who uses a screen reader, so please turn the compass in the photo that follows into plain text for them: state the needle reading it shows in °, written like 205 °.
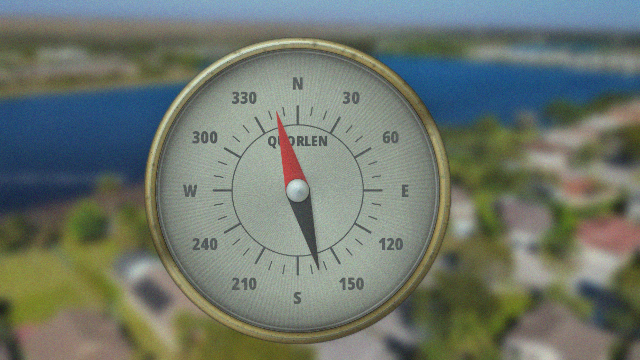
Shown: 345 °
